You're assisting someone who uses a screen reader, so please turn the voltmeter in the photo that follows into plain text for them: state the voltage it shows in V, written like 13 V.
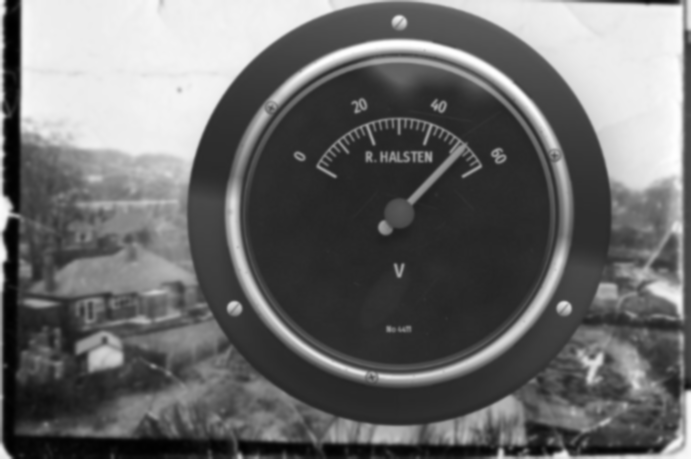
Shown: 52 V
